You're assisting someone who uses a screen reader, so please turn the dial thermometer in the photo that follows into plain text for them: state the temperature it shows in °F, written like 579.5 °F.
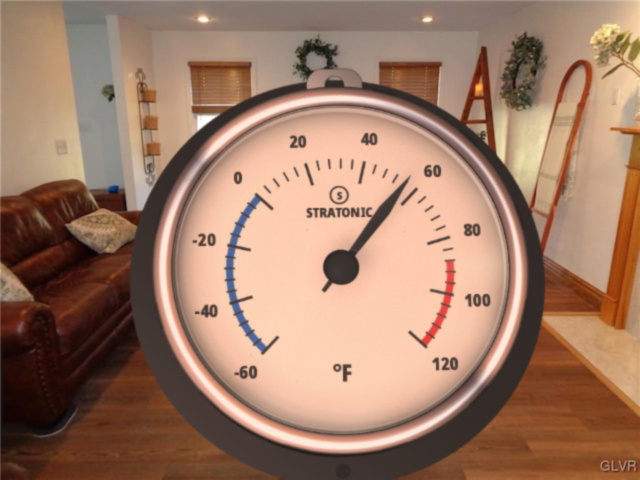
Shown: 56 °F
